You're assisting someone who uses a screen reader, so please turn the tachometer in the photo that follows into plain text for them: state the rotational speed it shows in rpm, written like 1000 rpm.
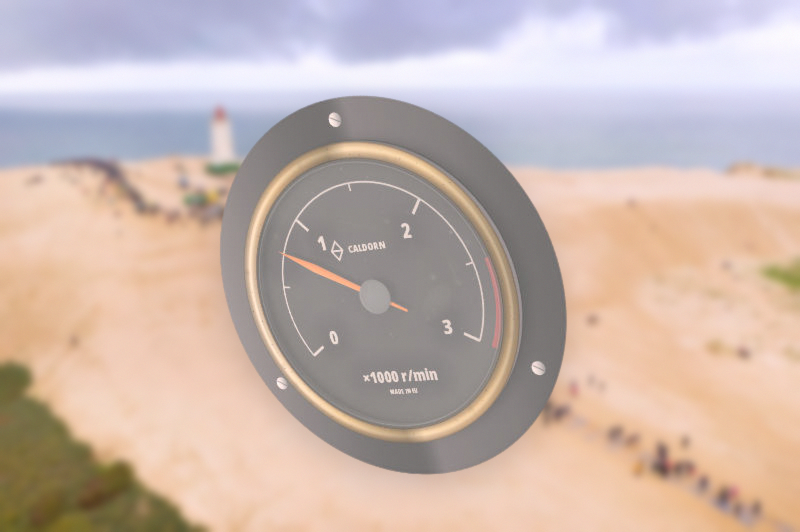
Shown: 750 rpm
